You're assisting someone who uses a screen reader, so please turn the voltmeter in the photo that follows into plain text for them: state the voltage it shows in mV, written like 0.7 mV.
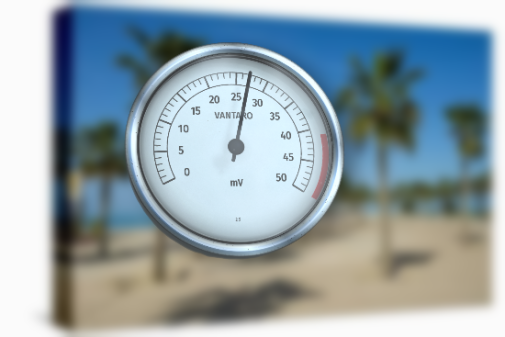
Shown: 27 mV
